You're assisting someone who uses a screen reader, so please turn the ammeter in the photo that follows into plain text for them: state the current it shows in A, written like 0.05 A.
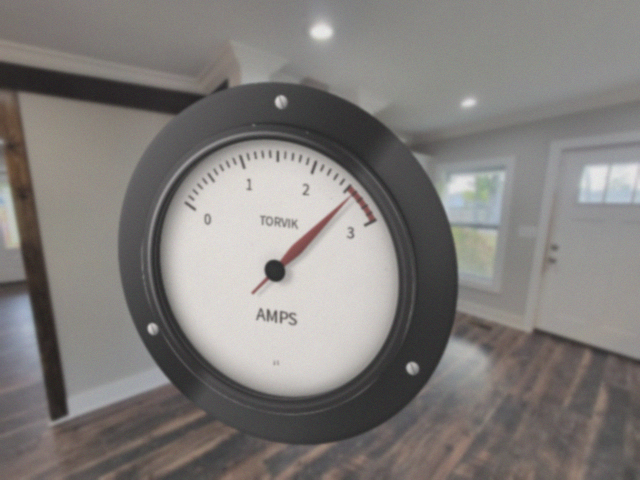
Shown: 2.6 A
